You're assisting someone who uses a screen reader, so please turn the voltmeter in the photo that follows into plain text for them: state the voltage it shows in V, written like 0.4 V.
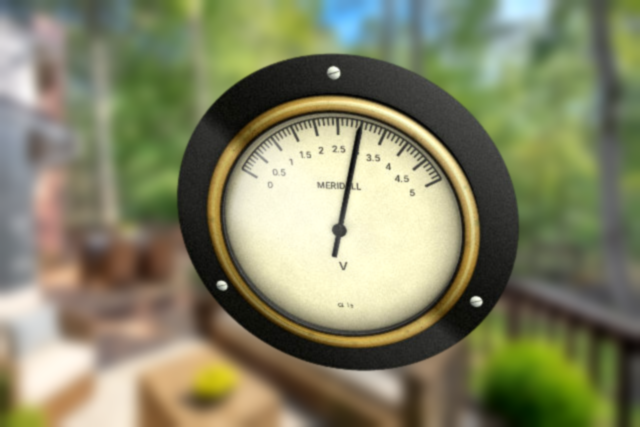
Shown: 3 V
